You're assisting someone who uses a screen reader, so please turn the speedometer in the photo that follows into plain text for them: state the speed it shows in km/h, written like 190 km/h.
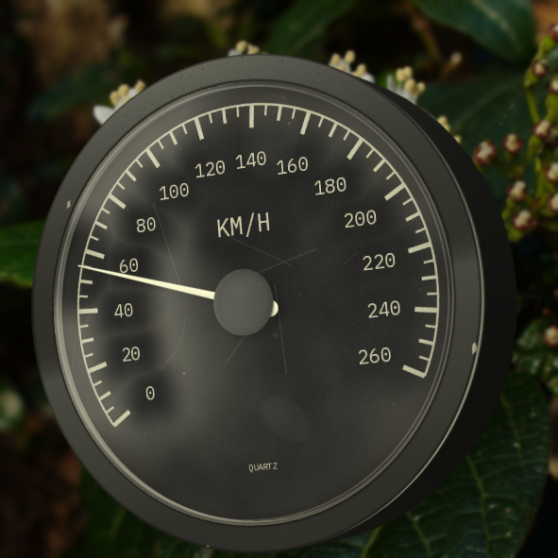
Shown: 55 km/h
